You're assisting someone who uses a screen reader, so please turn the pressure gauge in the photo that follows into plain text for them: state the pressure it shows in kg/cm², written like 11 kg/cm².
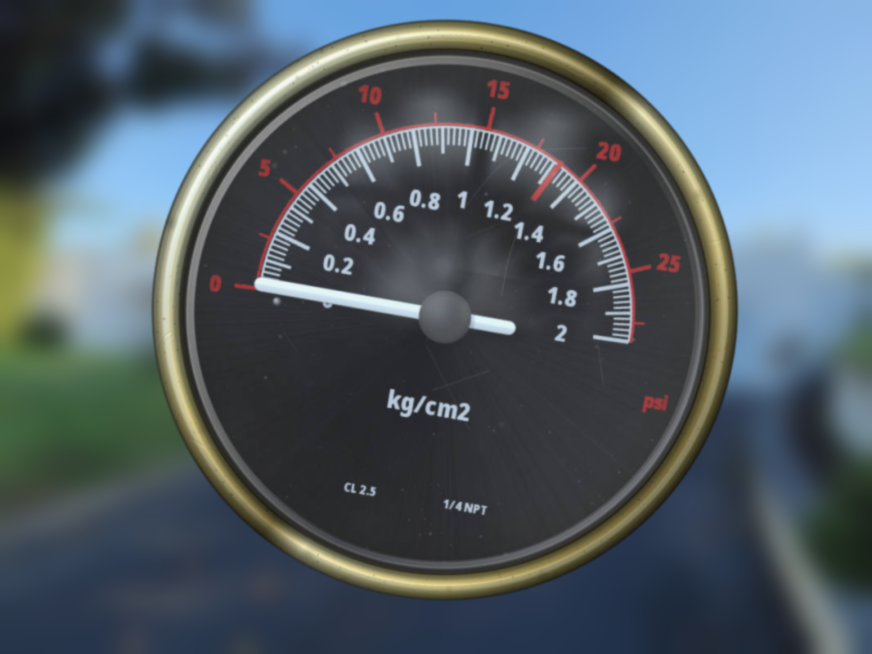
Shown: 0.02 kg/cm²
